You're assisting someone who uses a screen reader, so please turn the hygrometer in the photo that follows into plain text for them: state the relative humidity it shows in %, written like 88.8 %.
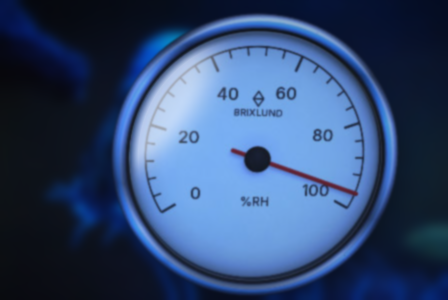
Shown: 96 %
